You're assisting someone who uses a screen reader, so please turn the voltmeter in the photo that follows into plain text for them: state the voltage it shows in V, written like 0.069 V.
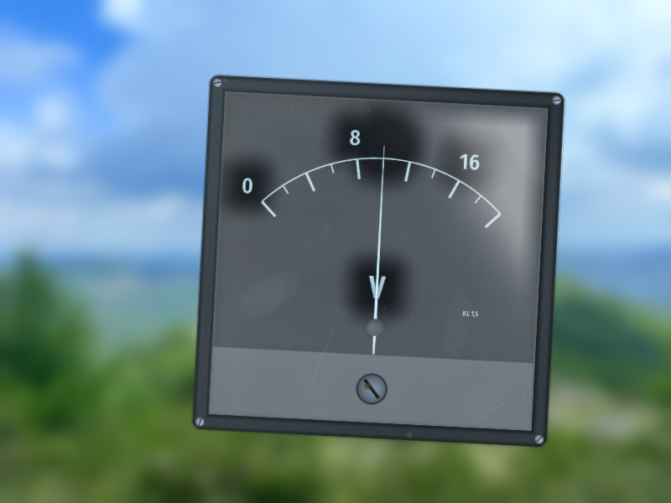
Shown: 10 V
